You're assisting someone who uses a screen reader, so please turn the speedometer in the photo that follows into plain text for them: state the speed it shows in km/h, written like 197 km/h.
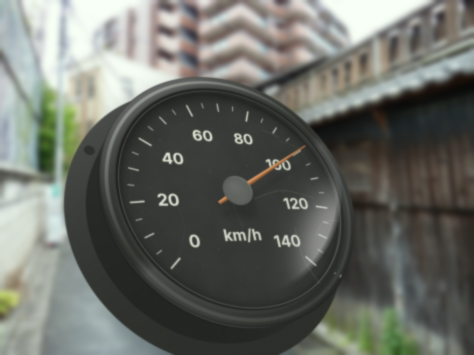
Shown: 100 km/h
